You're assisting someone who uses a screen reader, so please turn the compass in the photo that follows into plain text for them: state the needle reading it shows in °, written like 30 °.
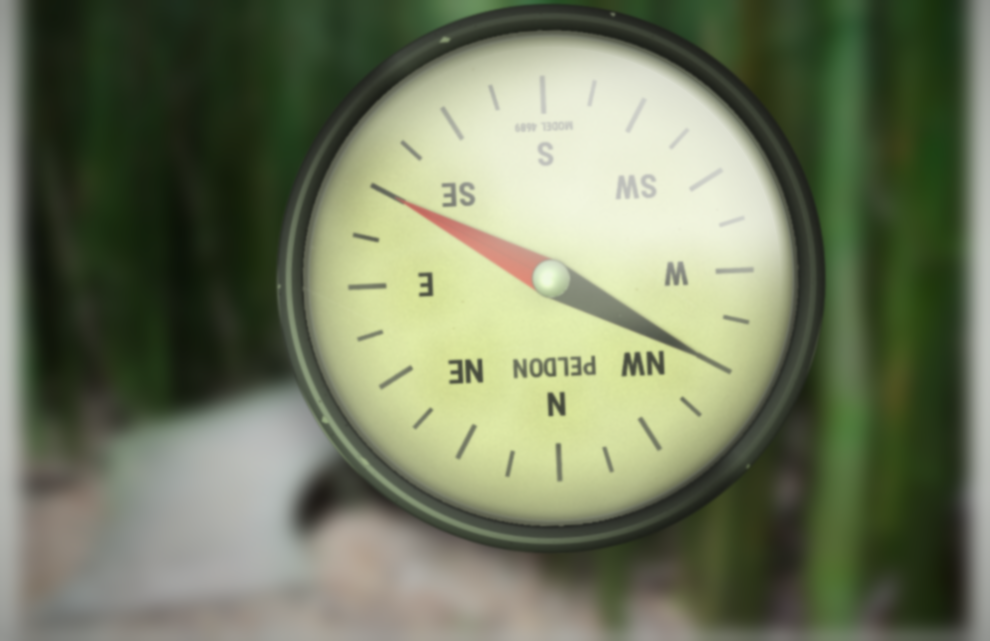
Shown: 120 °
